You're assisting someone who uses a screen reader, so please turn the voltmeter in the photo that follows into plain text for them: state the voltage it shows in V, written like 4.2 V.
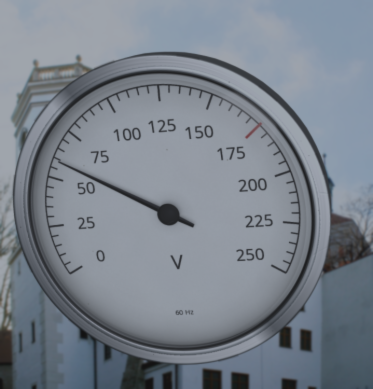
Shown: 60 V
